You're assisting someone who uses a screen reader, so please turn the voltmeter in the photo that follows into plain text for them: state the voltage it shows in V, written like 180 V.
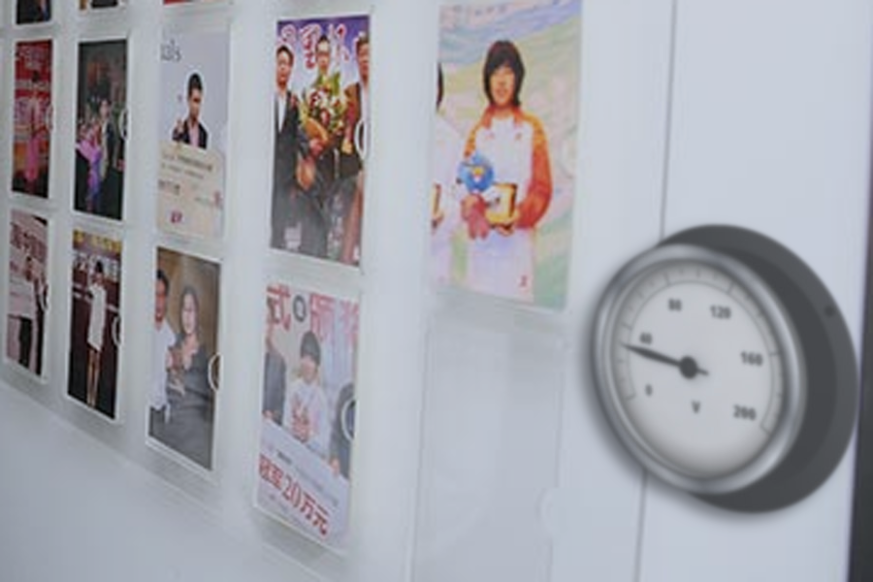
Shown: 30 V
